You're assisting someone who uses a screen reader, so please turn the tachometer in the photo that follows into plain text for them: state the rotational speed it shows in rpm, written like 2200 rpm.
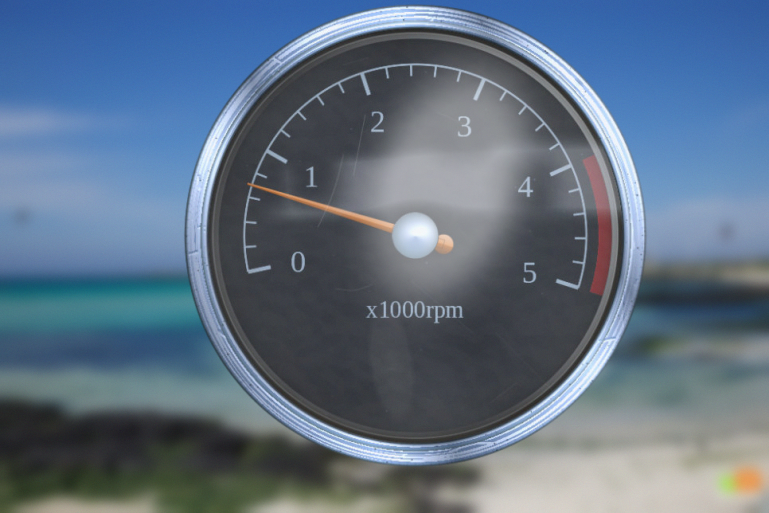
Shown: 700 rpm
